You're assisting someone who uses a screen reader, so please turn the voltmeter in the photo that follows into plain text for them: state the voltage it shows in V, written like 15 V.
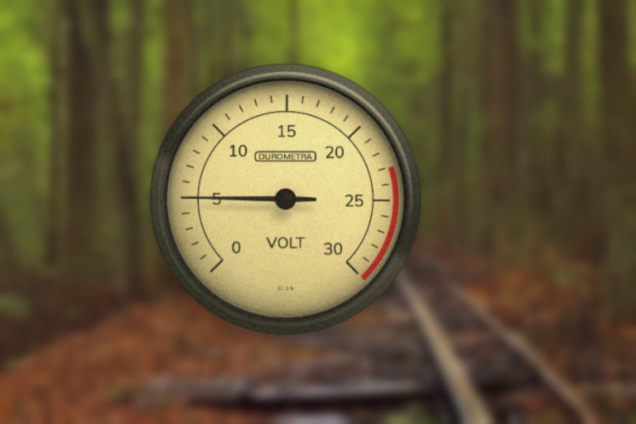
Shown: 5 V
